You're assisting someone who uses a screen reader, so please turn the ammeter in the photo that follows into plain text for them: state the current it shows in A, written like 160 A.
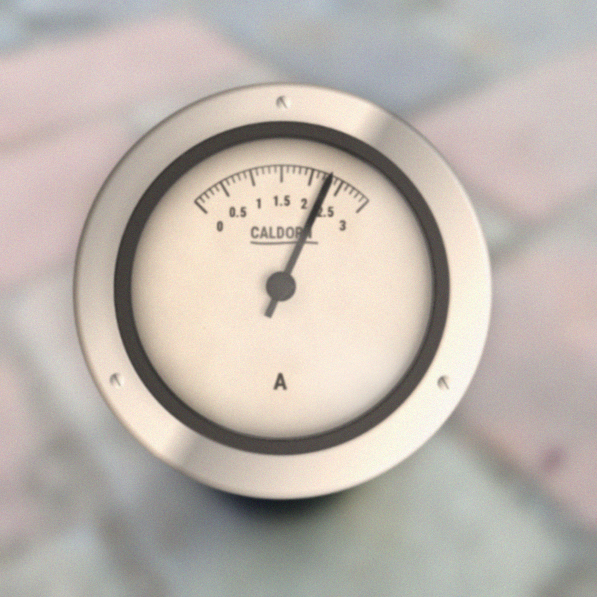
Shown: 2.3 A
